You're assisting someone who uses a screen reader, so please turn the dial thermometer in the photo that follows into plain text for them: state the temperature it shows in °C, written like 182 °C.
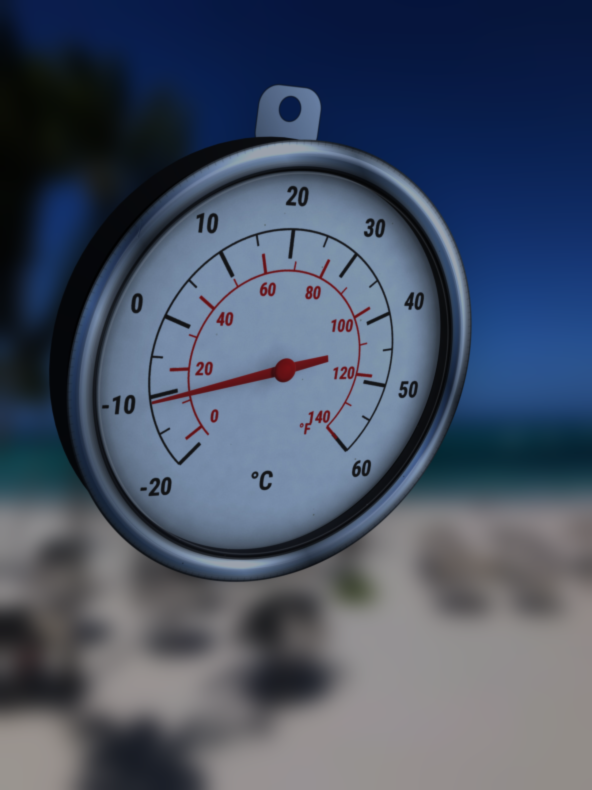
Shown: -10 °C
